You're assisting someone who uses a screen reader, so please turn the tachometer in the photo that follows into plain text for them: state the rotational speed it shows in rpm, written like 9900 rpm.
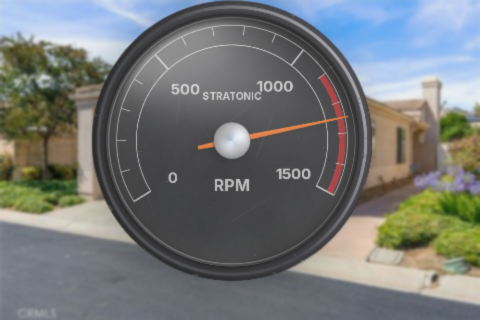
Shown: 1250 rpm
